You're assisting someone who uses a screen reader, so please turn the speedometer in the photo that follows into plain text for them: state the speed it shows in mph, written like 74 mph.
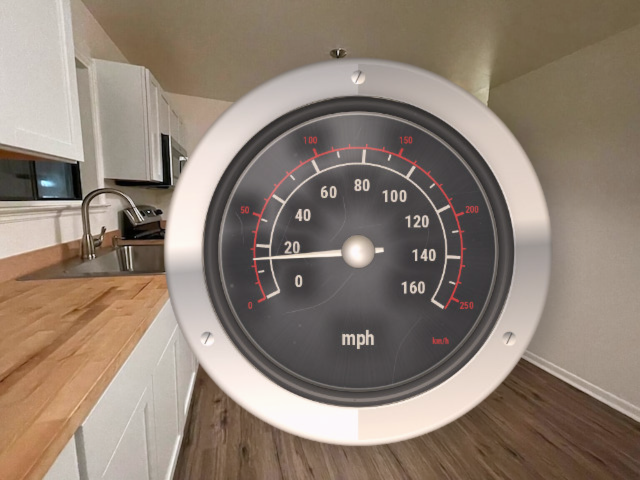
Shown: 15 mph
